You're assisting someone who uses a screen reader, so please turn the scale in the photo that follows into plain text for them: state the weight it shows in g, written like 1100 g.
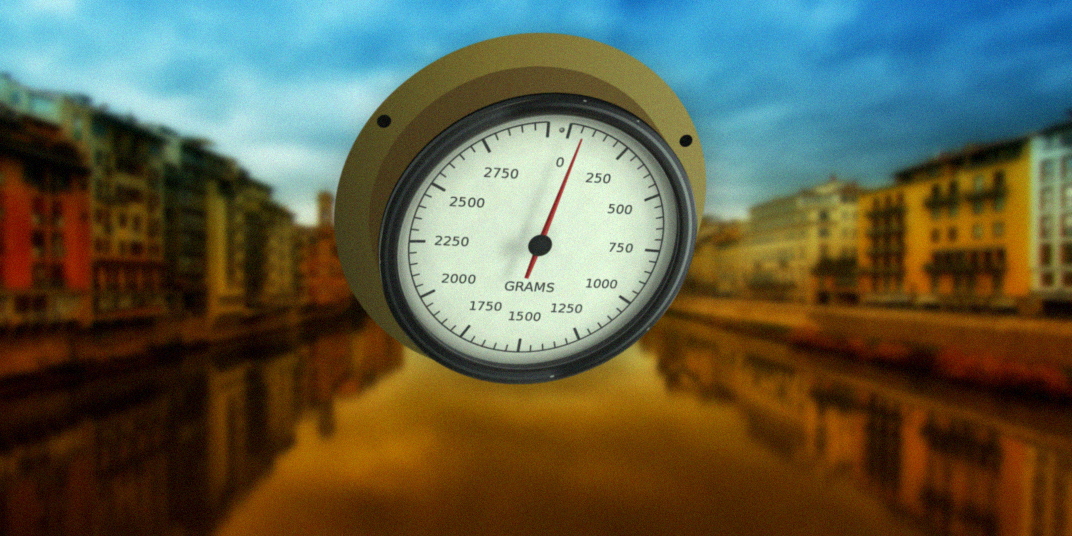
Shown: 50 g
